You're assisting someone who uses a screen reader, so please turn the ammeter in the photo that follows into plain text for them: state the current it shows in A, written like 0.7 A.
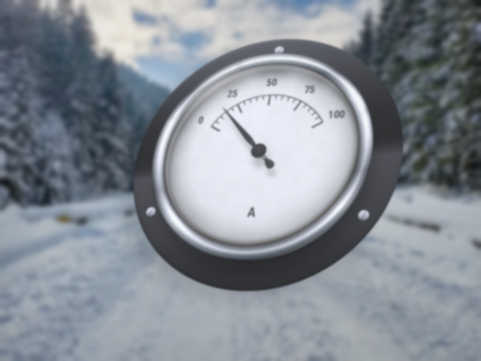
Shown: 15 A
